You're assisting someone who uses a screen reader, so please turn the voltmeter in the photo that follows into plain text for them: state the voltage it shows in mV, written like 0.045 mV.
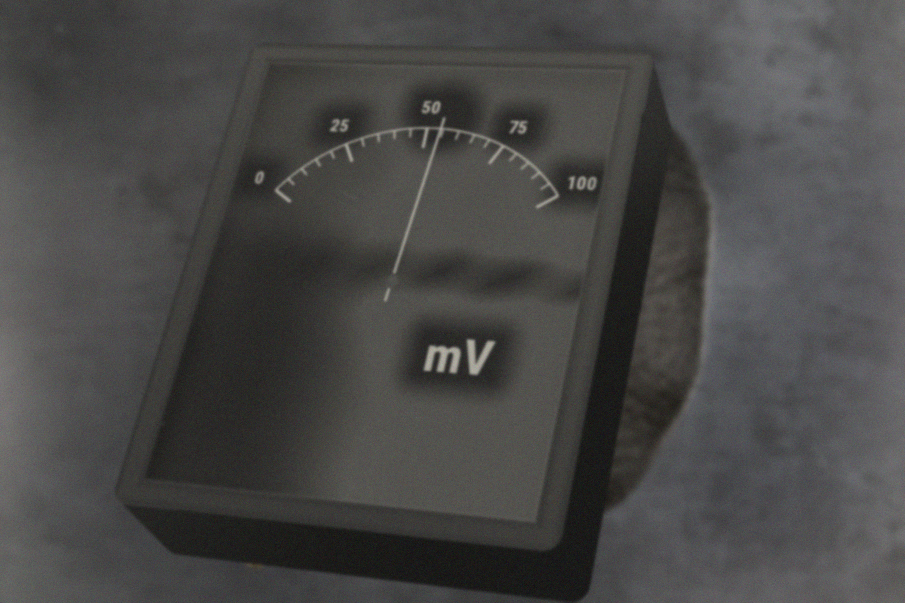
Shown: 55 mV
